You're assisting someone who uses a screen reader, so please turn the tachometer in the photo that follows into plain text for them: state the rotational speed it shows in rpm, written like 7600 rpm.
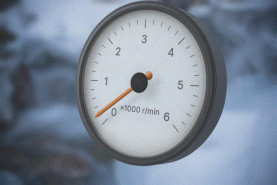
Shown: 200 rpm
